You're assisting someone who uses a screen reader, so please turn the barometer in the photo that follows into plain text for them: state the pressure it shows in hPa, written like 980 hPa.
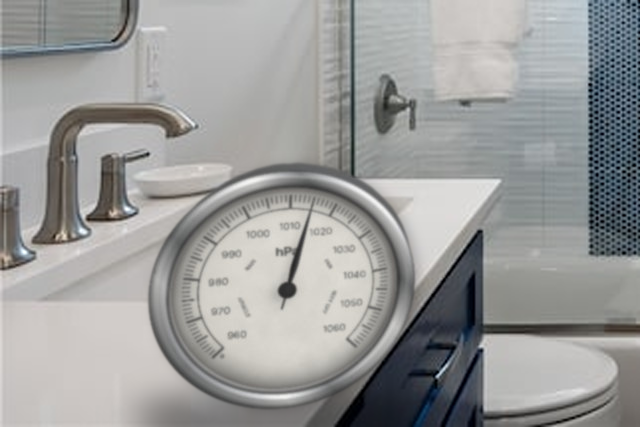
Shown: 1015 hPa
